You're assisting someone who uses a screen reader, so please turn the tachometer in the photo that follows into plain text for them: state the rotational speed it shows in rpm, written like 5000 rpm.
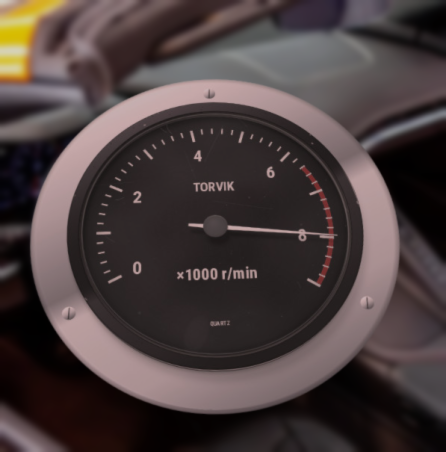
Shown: 8000 rpm
